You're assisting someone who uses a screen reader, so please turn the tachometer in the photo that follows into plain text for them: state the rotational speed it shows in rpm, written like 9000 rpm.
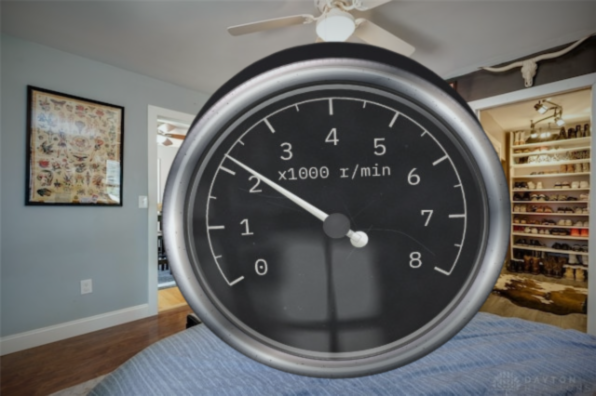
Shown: 2250 rpm
